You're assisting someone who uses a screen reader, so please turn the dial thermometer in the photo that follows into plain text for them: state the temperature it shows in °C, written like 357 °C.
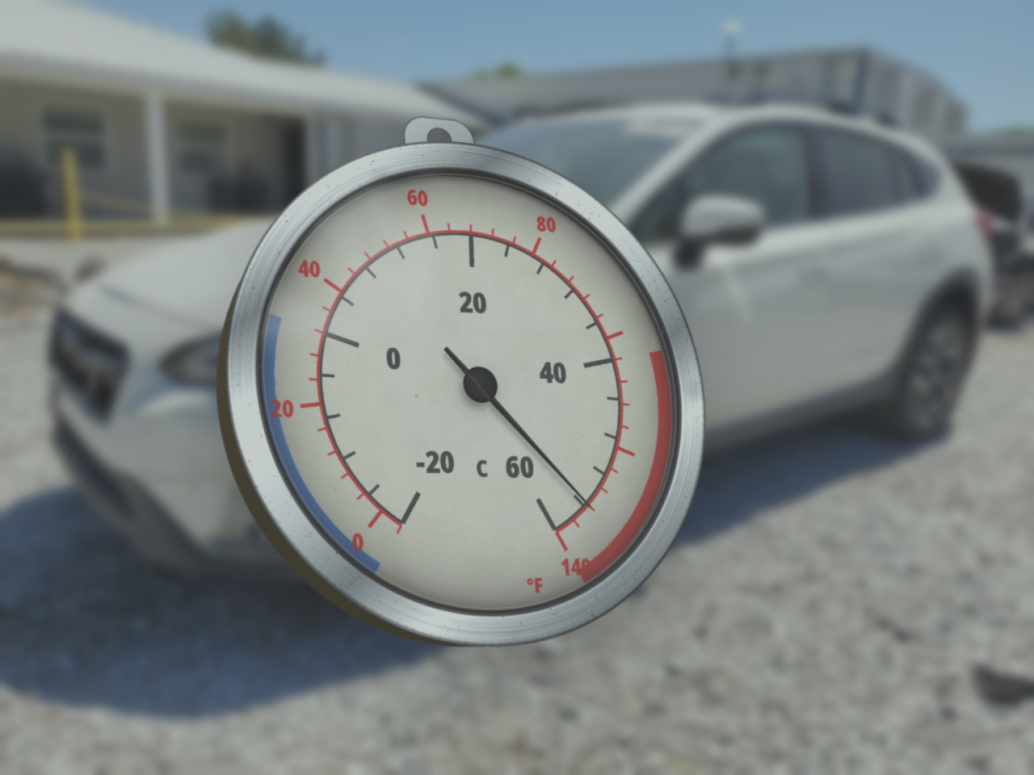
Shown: 56 °C
